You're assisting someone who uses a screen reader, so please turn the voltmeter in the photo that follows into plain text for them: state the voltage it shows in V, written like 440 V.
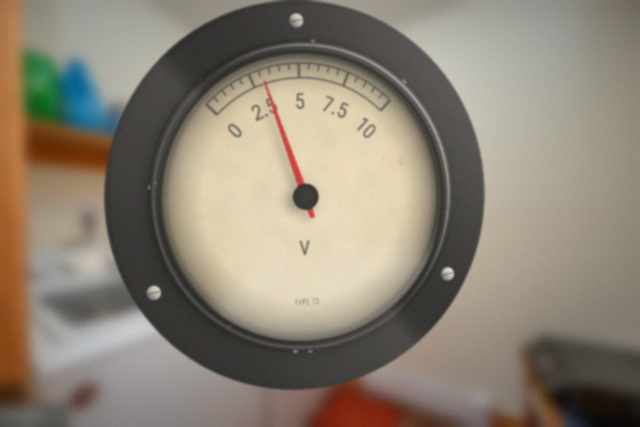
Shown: 3 V
